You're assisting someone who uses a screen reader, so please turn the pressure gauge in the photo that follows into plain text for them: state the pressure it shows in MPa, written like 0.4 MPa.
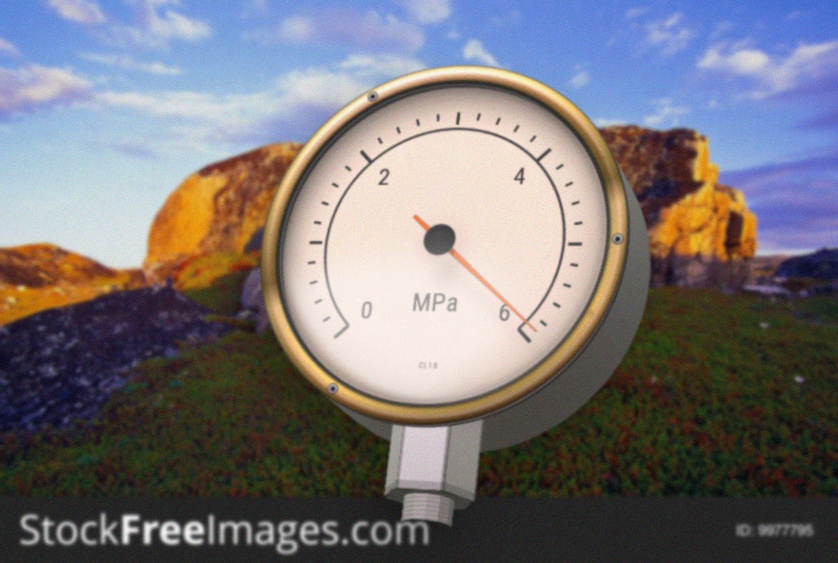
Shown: 5.9 MPa
